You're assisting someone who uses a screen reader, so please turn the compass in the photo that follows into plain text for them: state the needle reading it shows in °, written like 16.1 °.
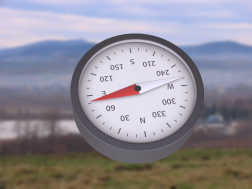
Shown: 80 °
